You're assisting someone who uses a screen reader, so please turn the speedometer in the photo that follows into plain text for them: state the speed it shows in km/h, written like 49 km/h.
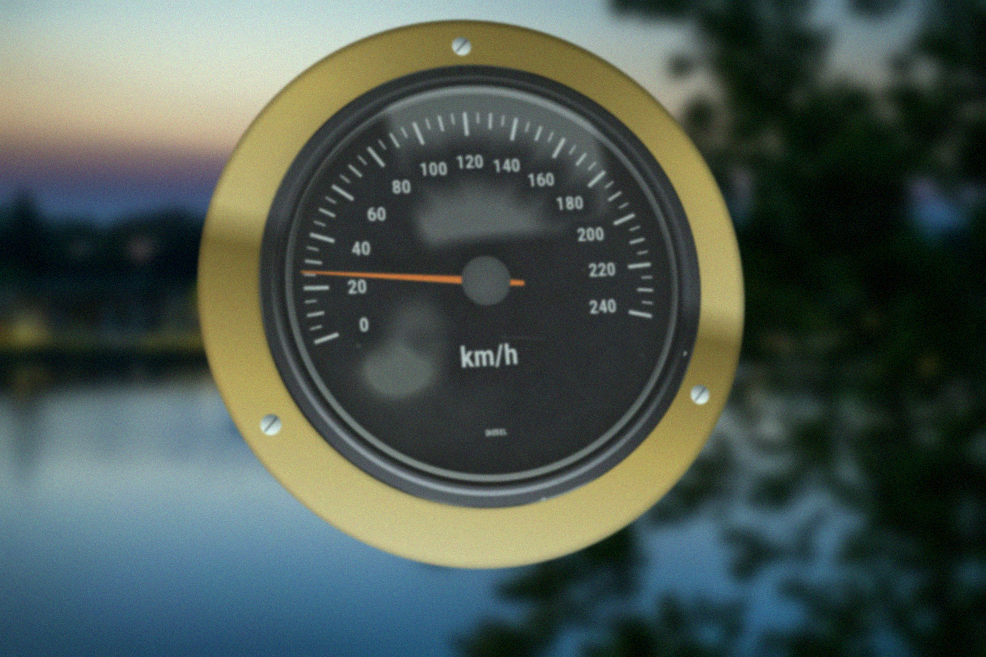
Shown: 25 km/h
